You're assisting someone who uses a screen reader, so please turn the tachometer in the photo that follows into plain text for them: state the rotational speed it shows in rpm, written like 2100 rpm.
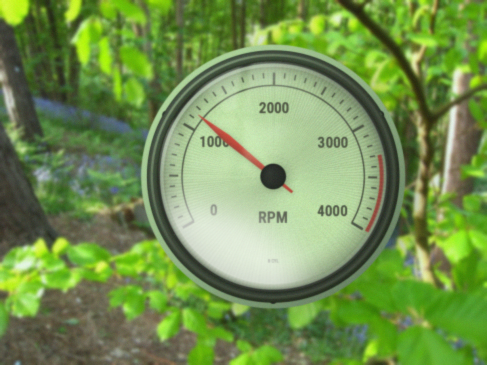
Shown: 1150 rpm
